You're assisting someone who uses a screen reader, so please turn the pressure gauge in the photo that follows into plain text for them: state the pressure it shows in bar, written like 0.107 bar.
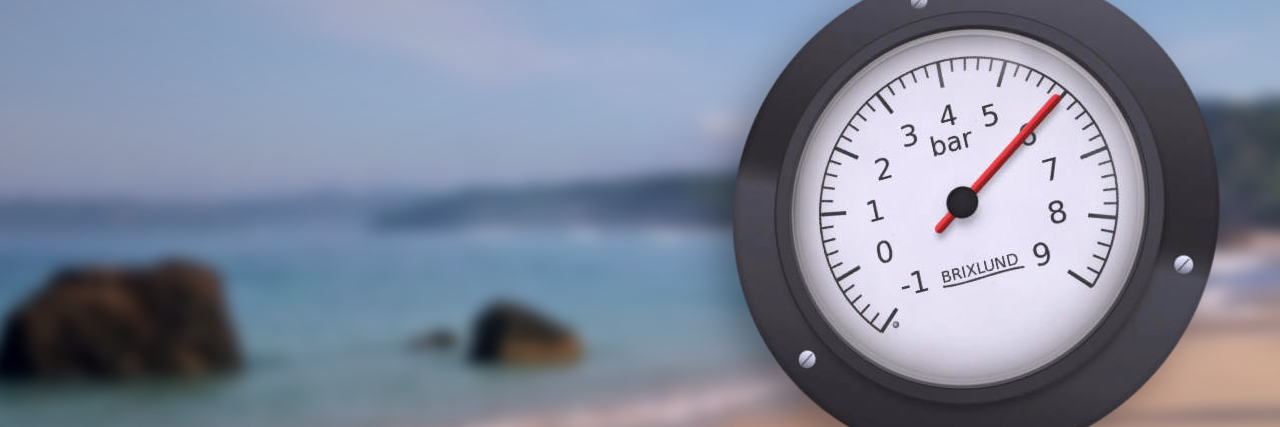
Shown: 6 bar
